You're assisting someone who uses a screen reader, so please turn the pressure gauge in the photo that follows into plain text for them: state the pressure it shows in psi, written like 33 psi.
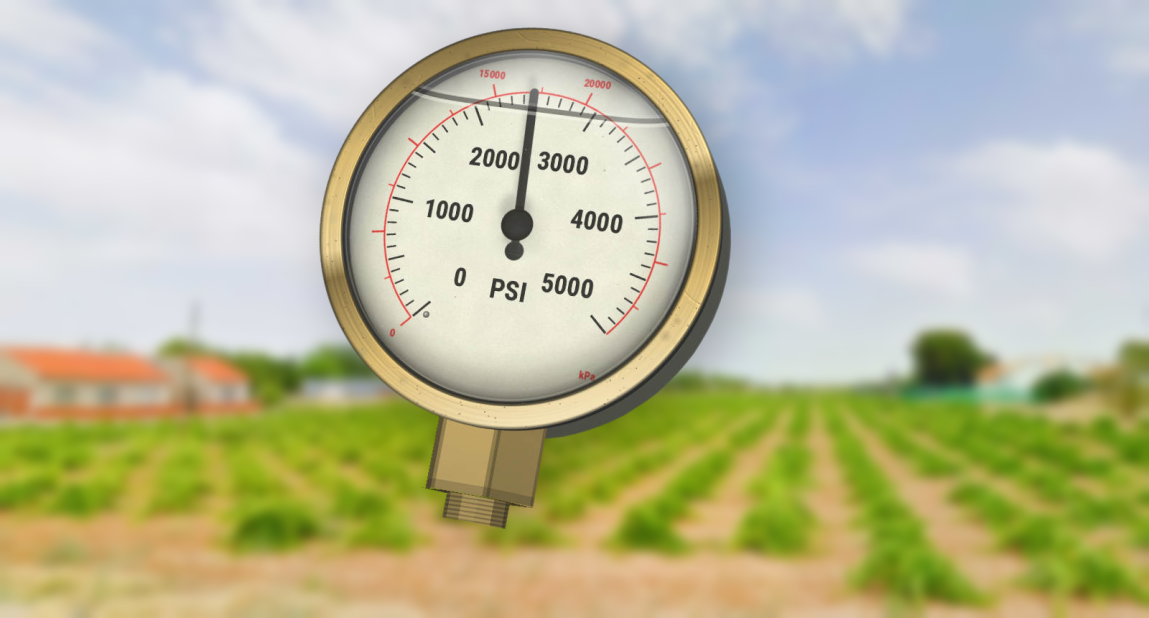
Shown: 2500 psi
